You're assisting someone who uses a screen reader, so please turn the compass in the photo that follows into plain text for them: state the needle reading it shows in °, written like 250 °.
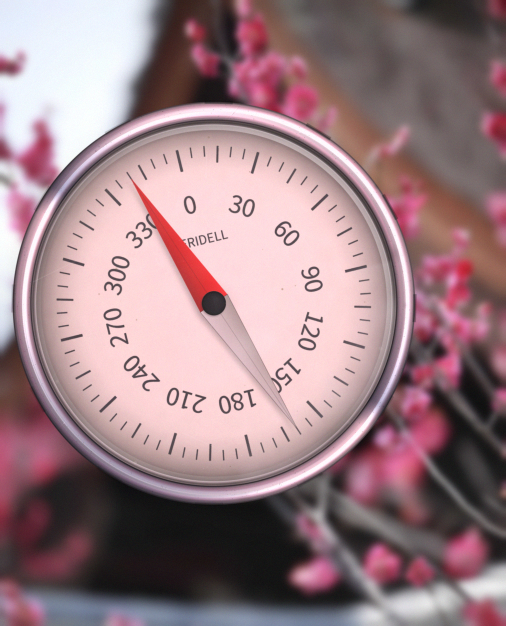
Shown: 340 °
